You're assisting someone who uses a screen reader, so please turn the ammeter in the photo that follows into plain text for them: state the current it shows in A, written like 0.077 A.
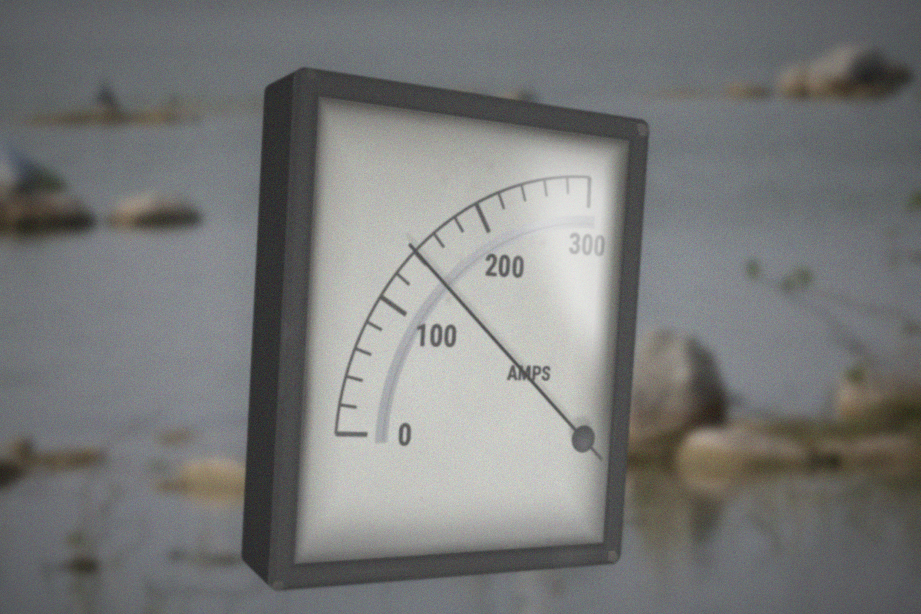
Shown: 140 A
